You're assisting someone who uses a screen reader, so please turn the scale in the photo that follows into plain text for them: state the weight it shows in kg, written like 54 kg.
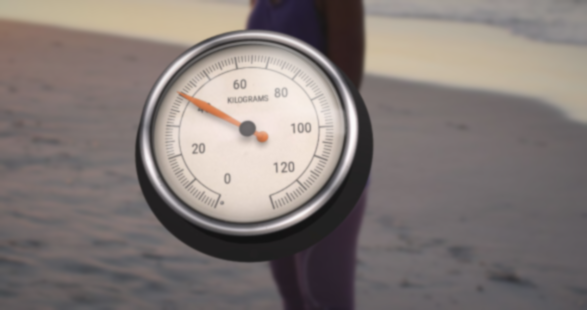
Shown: 40 kg
